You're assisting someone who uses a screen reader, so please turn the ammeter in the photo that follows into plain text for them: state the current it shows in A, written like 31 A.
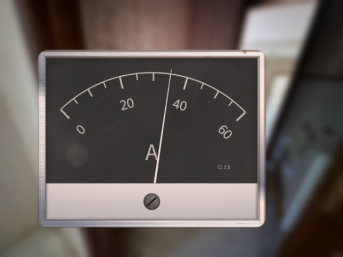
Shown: 35 A
